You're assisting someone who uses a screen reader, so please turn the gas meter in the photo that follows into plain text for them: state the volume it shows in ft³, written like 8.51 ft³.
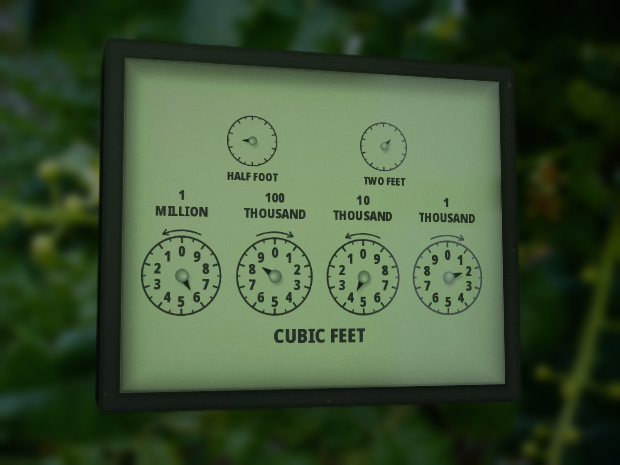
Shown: 584200 ft³
